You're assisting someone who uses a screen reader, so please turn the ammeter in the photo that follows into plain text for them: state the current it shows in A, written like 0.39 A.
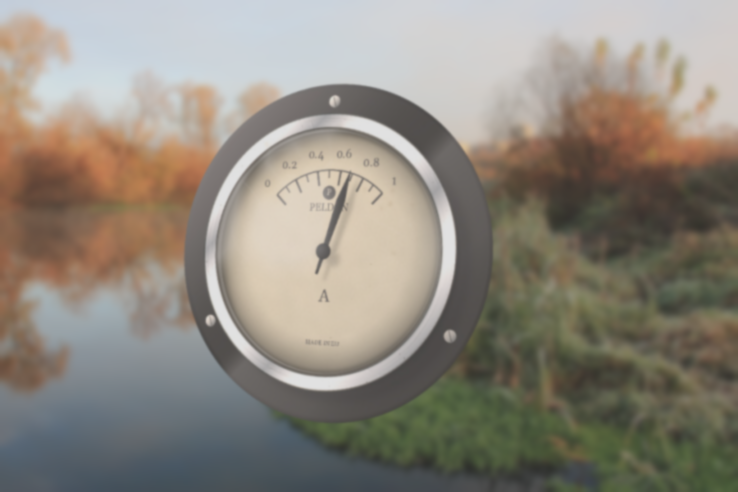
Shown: 0.7 A
